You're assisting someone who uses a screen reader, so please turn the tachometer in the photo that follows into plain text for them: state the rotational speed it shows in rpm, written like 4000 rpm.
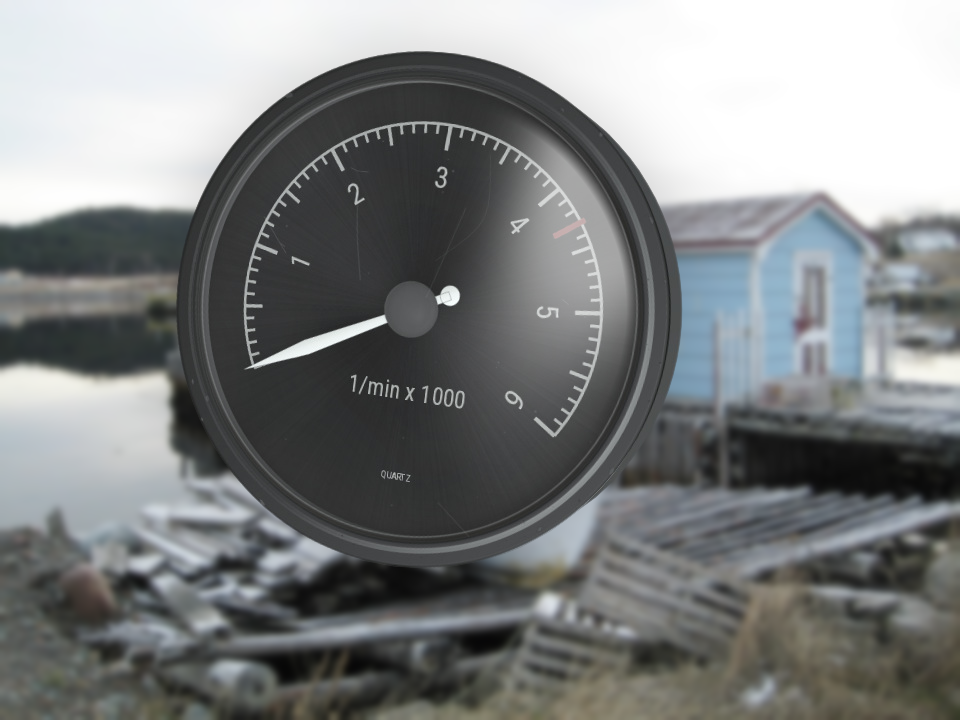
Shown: 0 rpm
